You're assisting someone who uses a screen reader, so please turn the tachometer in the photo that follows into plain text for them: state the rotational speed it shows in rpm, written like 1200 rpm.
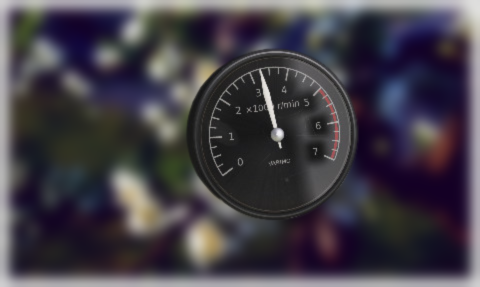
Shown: 3250 rpm
